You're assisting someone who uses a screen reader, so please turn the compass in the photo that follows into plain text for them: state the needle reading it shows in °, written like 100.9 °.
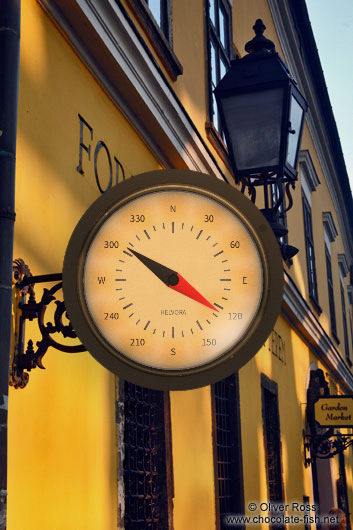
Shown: 125 °
